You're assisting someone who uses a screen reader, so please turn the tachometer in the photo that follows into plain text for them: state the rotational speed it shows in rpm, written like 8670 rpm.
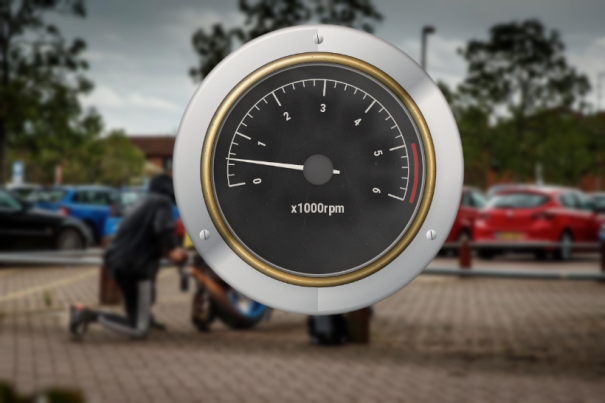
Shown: 500 rpm
